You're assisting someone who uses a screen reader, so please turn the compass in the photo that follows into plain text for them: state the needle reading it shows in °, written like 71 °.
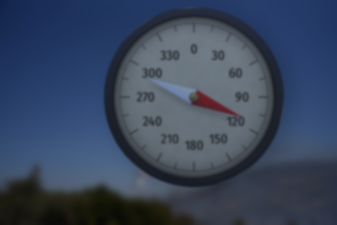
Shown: 112.5 °
